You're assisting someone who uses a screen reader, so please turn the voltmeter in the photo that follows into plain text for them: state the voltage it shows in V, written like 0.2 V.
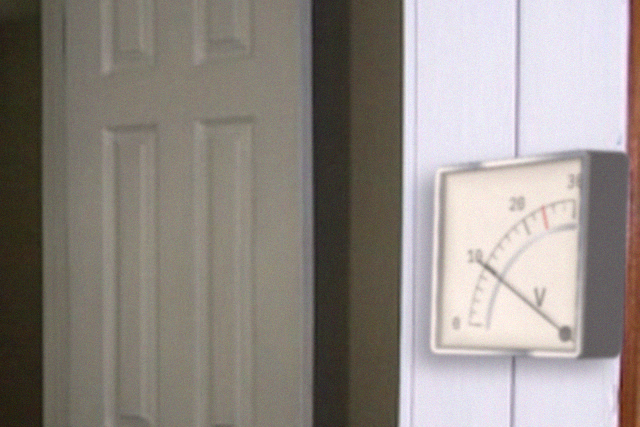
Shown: 10 V
